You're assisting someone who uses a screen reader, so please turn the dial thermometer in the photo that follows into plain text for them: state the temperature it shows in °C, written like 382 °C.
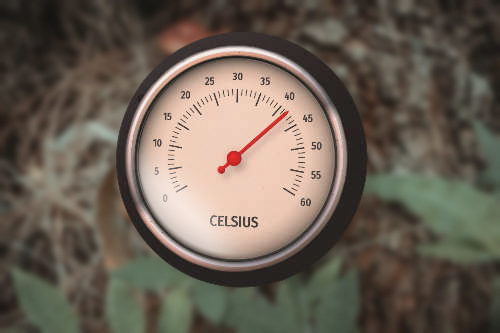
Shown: 42 °C
